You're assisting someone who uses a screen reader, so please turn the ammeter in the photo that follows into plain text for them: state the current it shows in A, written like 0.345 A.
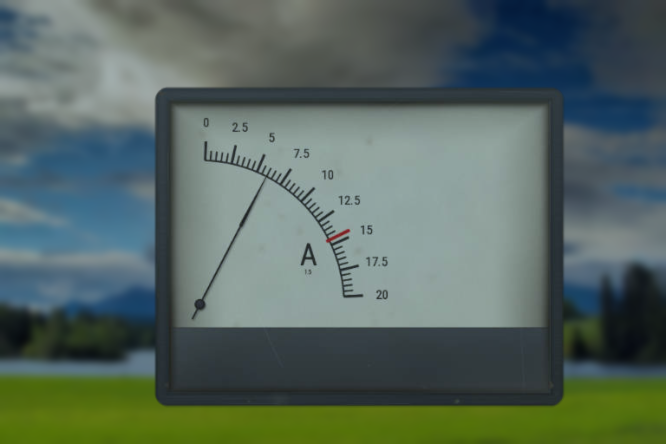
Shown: 6 A
